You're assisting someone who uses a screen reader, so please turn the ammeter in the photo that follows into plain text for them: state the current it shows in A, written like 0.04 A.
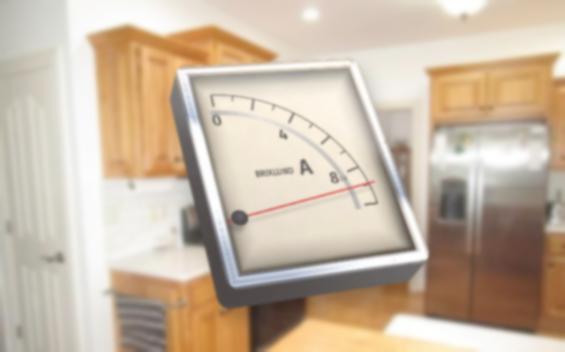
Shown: 9 A
